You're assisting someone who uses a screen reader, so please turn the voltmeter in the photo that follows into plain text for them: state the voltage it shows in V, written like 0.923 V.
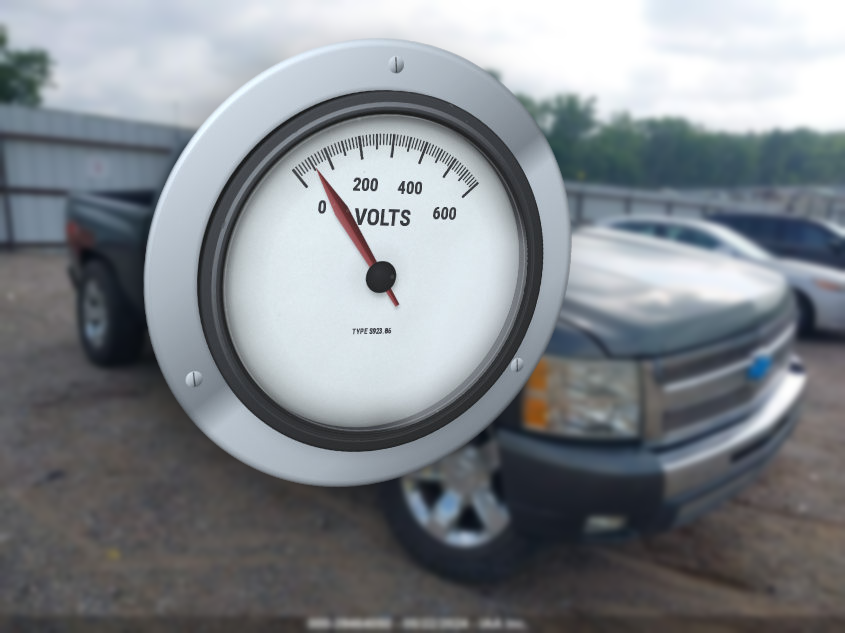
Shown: 50 V
